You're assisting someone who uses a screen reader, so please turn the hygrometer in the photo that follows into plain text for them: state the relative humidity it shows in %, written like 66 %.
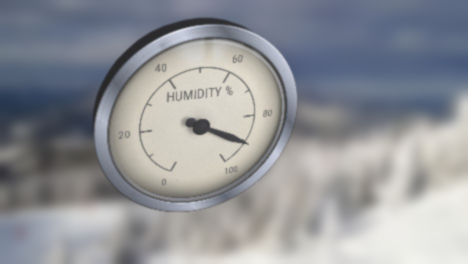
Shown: 90 %
